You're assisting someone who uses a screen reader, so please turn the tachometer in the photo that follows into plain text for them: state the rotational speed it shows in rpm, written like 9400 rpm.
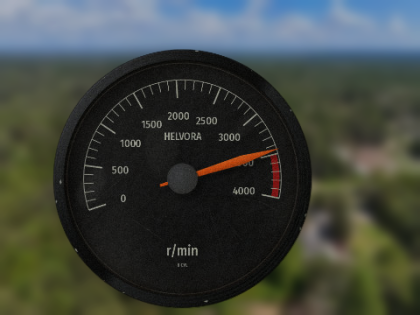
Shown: 3450 rpm
